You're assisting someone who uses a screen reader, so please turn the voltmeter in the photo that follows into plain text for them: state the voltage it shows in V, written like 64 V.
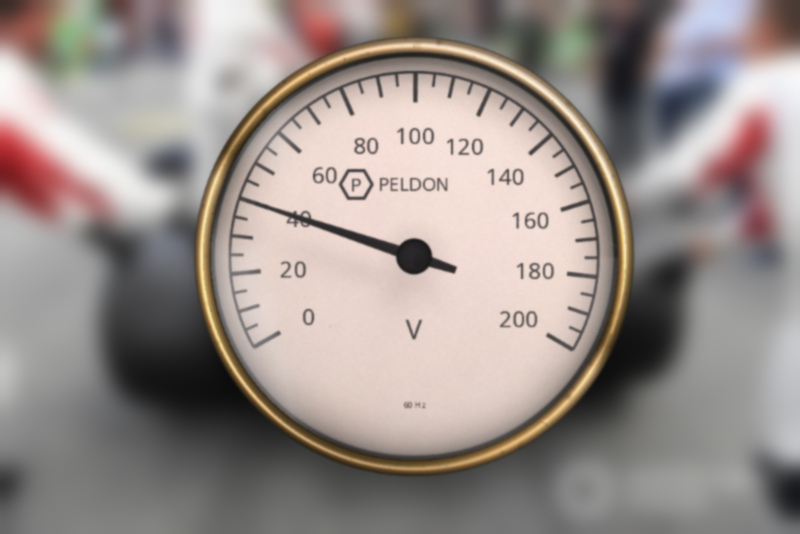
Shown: 40 V
